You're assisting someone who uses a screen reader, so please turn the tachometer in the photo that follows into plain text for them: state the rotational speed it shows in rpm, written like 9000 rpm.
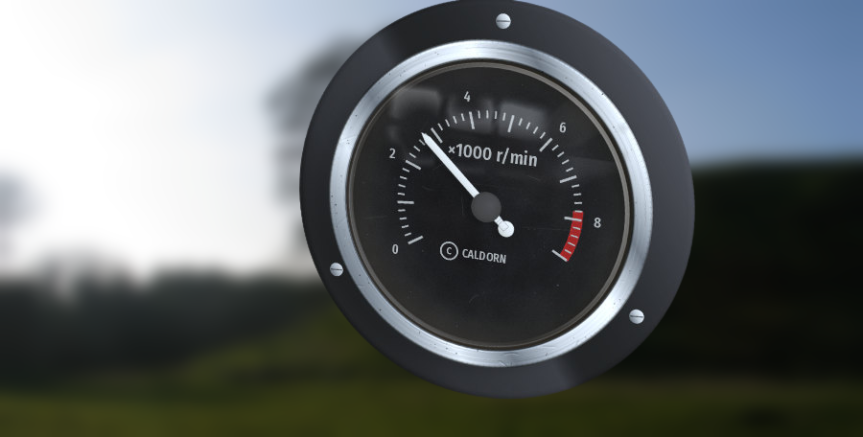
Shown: 2800 rpm
